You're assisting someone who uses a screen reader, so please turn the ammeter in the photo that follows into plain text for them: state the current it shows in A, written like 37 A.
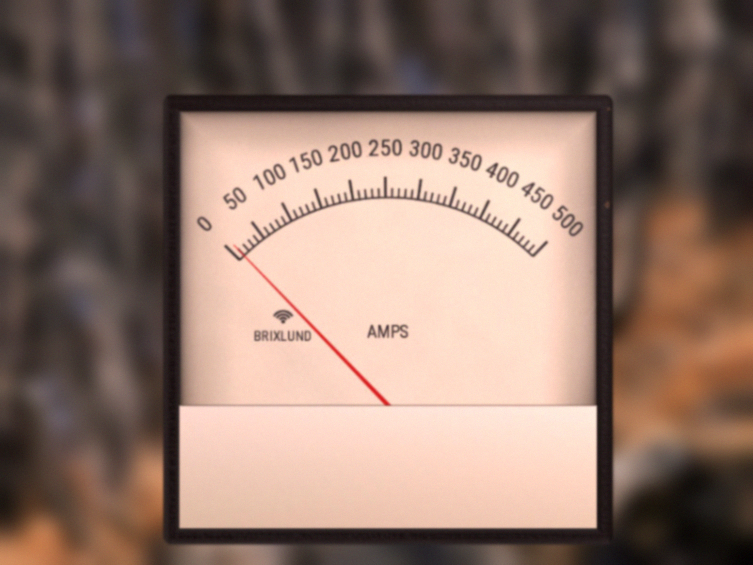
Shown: 10 A
